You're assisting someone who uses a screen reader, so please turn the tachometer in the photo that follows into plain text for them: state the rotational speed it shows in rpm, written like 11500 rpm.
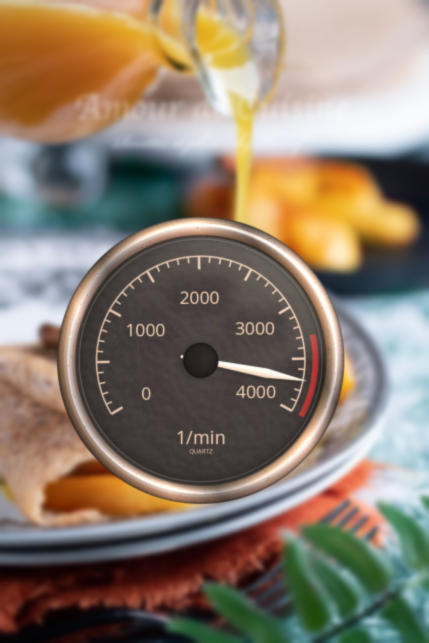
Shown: 3700 rpm
